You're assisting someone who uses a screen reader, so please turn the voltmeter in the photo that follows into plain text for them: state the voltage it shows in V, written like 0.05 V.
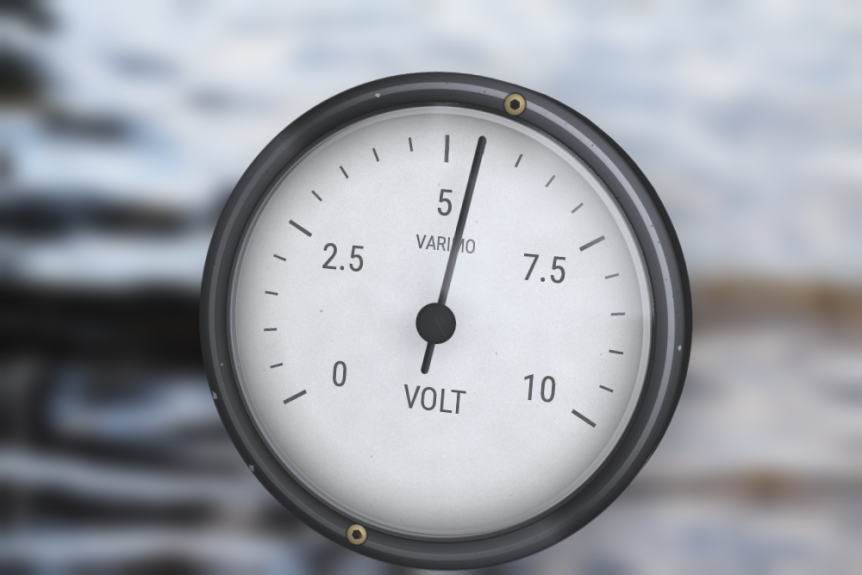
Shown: 5.5 V
